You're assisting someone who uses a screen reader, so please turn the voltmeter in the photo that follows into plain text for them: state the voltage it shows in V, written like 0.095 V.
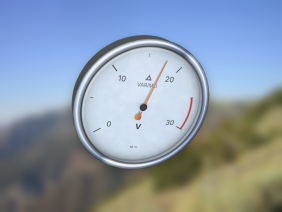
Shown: 17.5 V
